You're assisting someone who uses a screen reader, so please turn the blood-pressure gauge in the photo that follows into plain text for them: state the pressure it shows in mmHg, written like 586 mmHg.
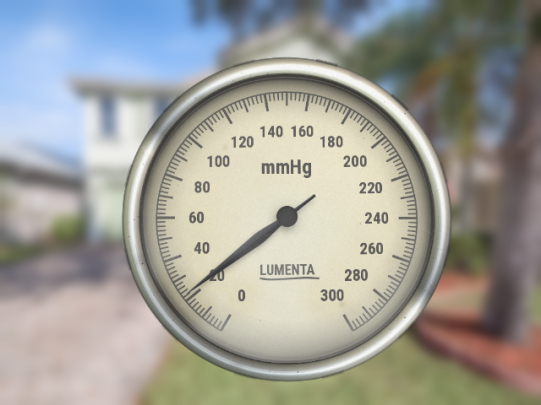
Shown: 22 mmHg
